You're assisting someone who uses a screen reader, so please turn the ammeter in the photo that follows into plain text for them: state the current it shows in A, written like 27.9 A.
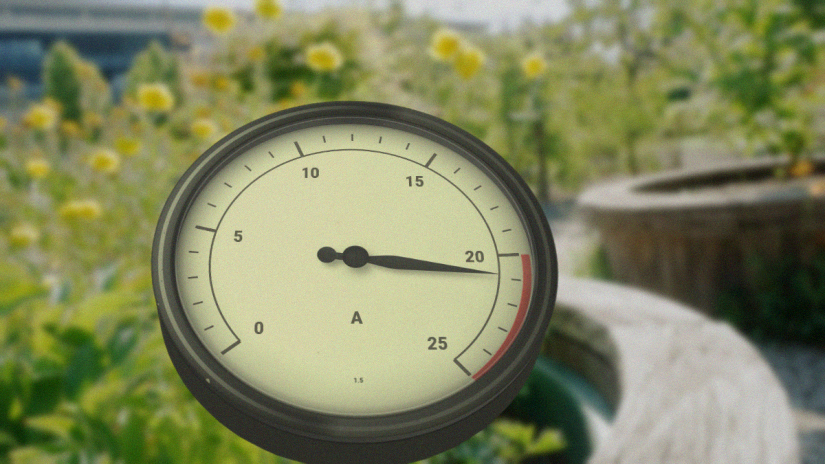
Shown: 21 A
